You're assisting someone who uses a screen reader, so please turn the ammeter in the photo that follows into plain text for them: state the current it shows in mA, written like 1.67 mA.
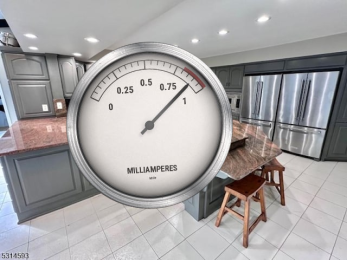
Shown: 0.9 mA
